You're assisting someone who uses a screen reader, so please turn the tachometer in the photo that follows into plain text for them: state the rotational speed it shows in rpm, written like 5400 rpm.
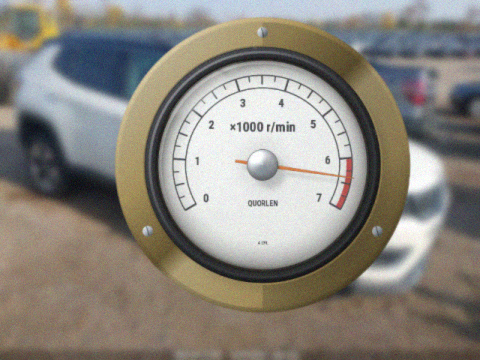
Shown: 6375 rpm
